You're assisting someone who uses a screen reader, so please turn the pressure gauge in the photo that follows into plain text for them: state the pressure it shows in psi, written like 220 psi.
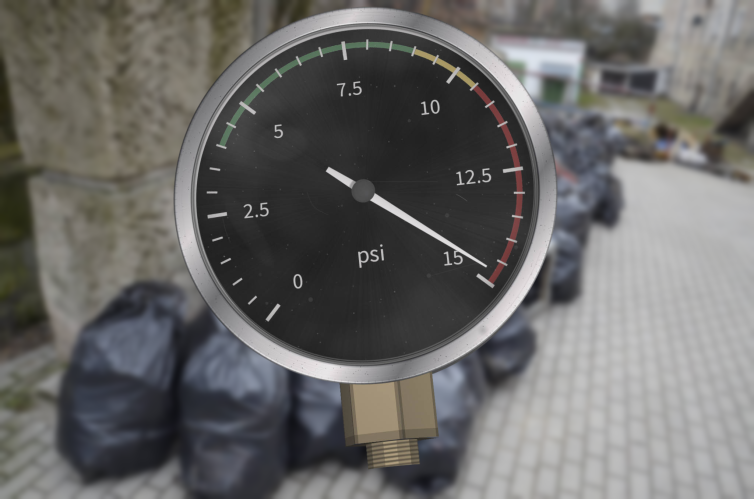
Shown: 14.75 psi
